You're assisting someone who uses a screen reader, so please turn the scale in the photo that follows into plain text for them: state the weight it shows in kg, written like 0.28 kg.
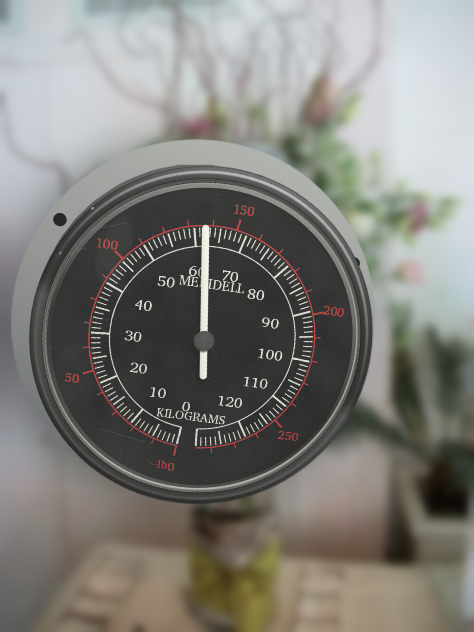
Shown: 62 kg
